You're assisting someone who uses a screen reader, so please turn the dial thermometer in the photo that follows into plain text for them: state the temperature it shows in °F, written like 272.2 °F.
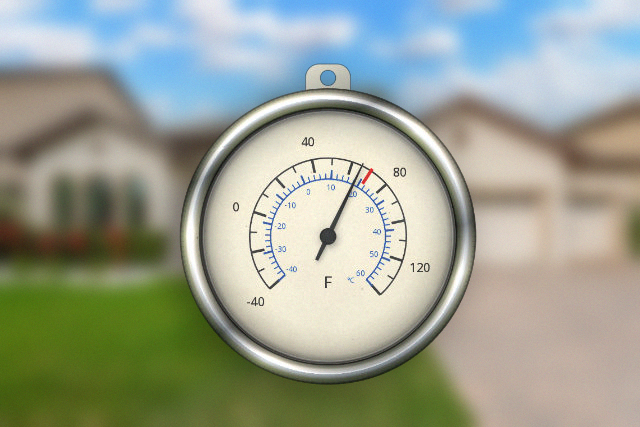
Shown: 65 °F
